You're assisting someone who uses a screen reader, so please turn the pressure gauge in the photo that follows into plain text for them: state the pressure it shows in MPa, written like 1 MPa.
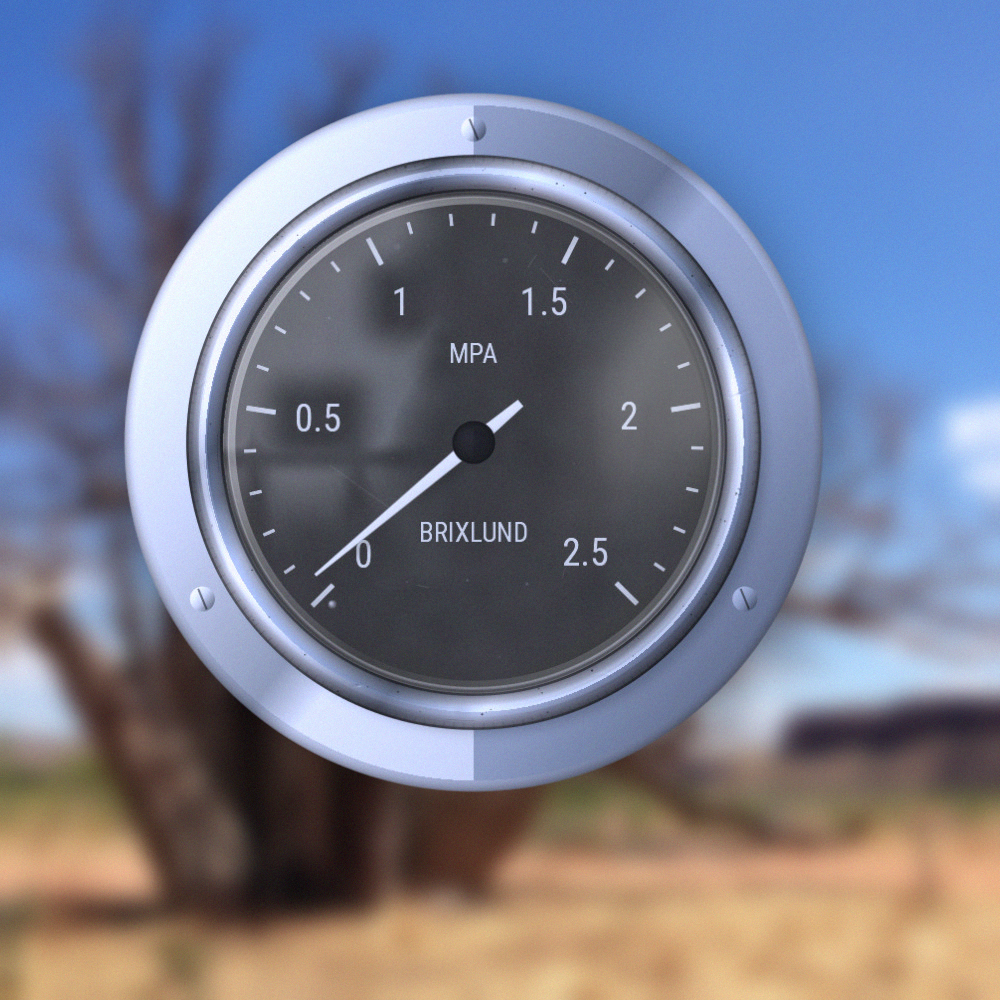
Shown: 0.05 MPa
